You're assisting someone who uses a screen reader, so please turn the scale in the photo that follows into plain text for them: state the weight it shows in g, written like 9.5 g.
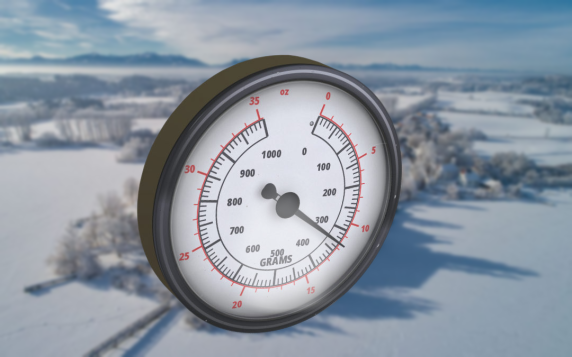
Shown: 330 g
